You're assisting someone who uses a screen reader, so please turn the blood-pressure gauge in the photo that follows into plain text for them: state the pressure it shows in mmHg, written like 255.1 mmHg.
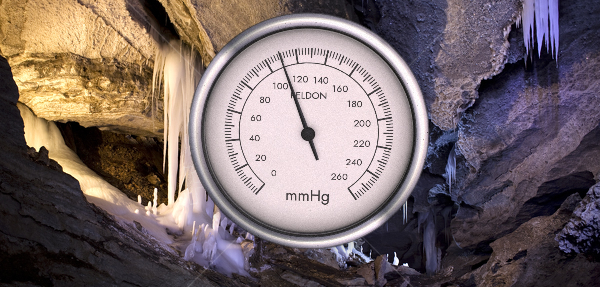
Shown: 110 mmHg
